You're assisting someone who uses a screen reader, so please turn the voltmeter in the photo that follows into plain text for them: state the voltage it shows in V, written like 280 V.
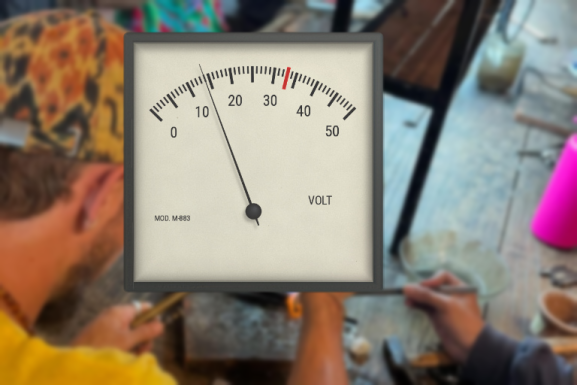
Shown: 14 V
